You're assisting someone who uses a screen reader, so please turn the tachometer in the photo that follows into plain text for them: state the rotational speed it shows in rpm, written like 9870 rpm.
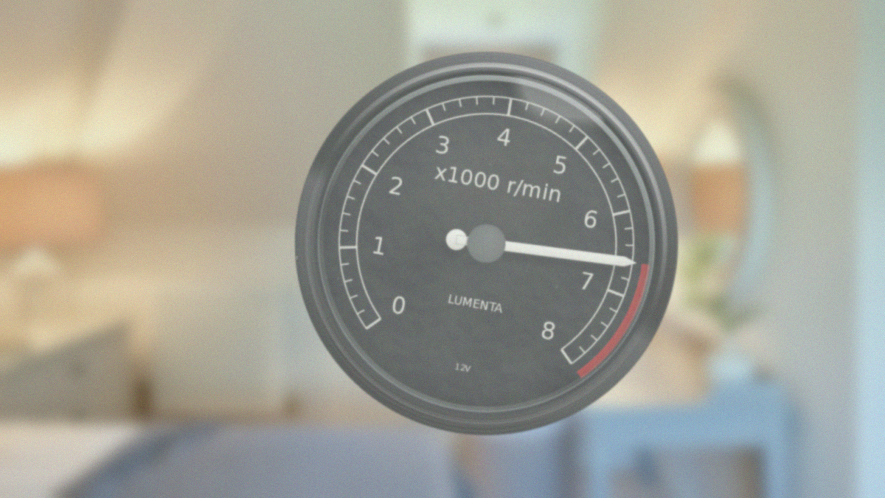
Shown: 6600 rpm
